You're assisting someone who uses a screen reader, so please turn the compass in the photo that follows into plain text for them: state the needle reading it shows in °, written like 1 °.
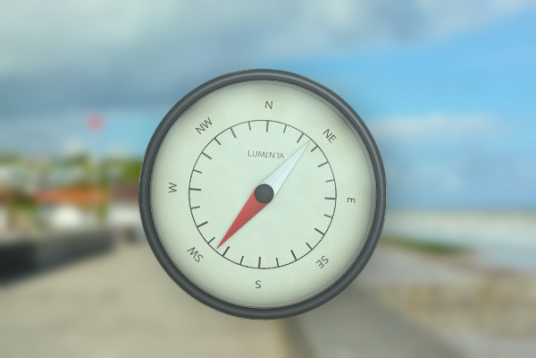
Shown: 217.5 °
